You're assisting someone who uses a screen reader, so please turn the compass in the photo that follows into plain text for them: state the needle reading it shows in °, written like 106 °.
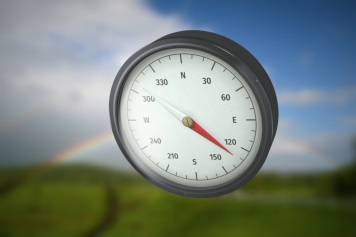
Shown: 130 °
